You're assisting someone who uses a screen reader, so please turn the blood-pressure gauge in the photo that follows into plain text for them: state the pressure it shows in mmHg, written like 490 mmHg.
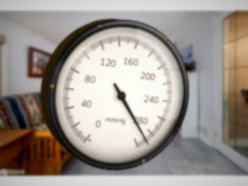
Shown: 290 mmHg
